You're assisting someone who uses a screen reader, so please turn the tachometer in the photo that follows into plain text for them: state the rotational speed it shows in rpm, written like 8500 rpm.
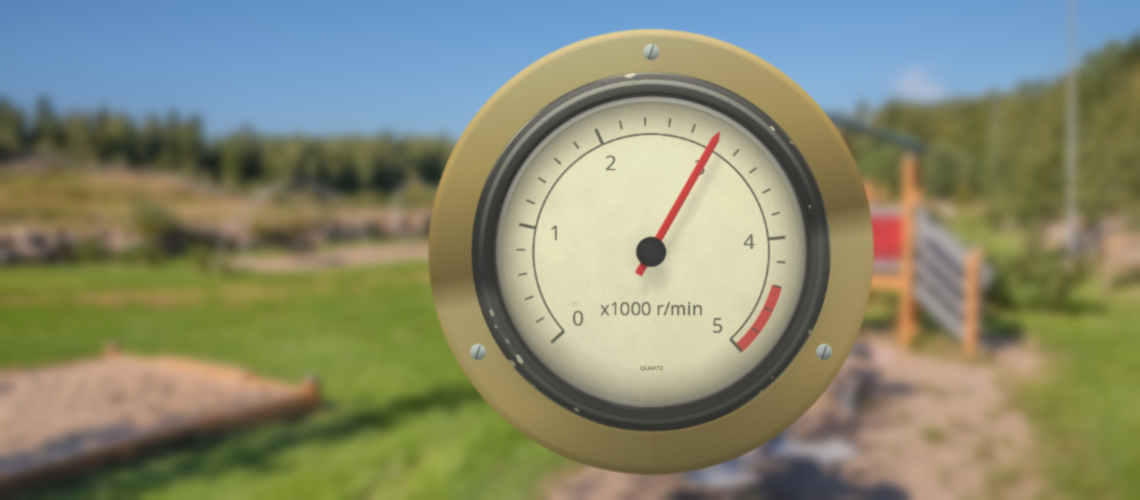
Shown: 3000 rpm
